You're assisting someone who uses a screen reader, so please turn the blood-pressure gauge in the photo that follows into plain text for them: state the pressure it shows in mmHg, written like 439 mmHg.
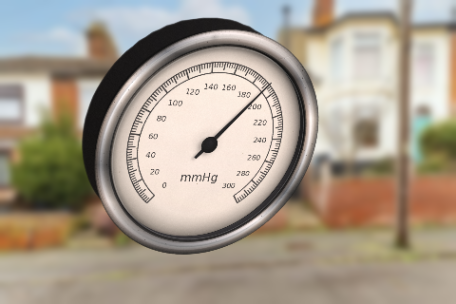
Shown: 190 mmHg
